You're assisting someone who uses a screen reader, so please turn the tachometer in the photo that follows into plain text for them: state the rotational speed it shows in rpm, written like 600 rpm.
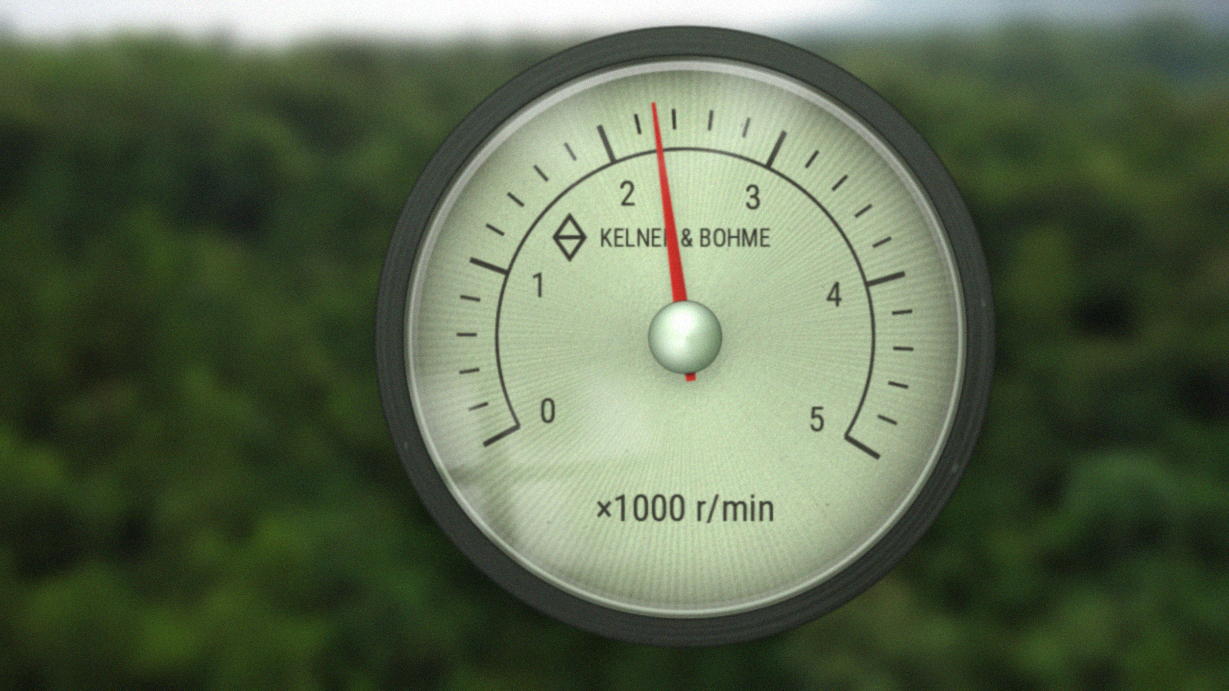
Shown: 2300 rpm
